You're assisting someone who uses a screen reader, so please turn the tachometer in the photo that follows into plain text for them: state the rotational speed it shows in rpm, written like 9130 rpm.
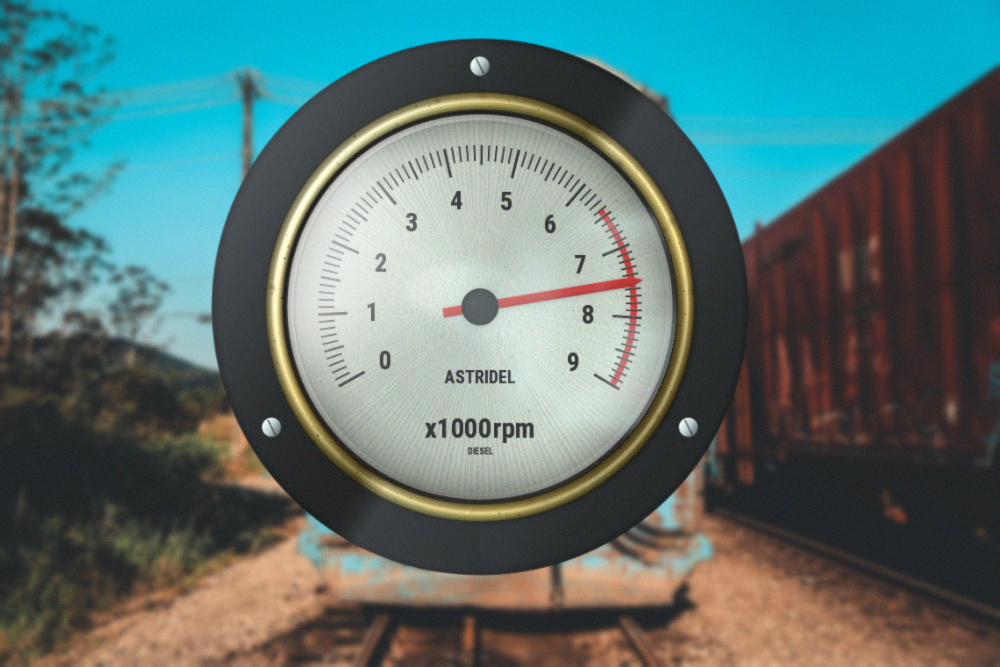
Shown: 7500 rpm
